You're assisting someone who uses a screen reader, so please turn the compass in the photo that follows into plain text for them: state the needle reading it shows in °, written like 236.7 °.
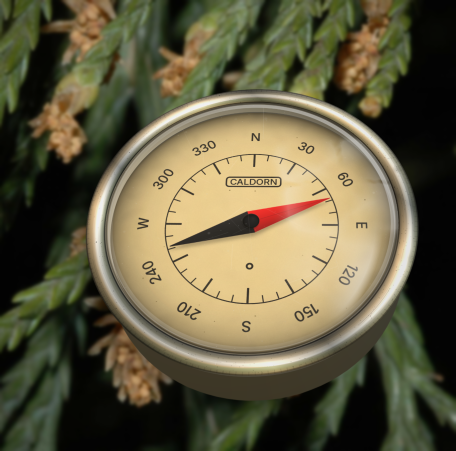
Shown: 70 °
